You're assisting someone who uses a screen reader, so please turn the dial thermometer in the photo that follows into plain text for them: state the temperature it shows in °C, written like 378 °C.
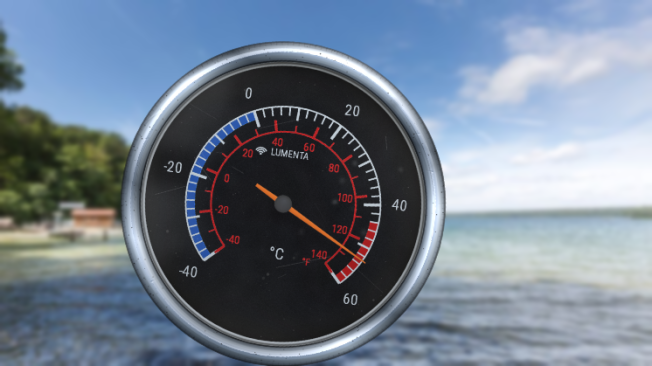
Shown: 53 °C
